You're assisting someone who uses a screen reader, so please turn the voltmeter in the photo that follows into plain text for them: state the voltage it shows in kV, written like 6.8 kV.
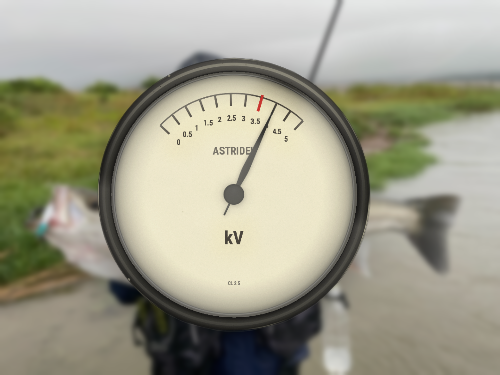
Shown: 4 kV
